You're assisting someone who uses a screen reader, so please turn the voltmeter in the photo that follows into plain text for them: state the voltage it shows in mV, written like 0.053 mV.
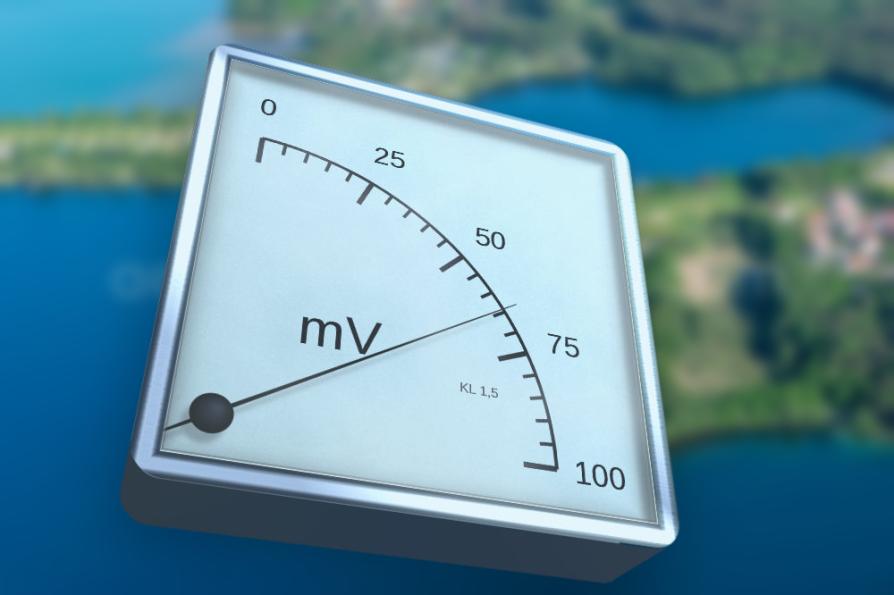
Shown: 65 mV
